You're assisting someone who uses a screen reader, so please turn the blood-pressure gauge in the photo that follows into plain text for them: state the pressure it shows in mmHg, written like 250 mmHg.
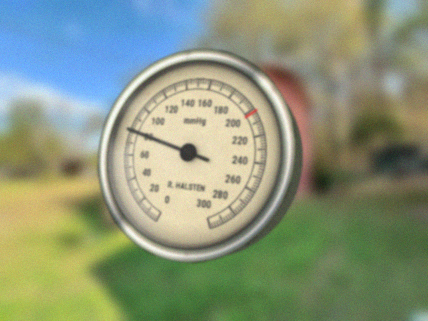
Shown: 80 mmHg
